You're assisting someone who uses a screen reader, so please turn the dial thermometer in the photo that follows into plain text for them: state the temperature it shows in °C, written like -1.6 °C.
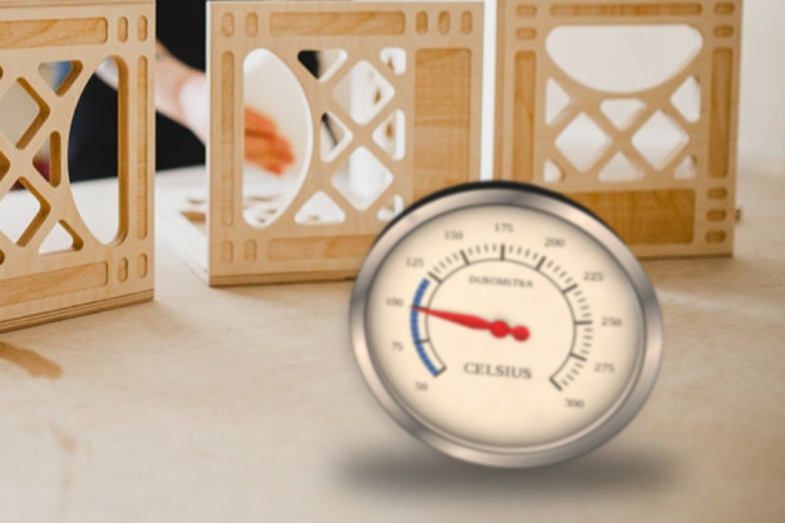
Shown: 100 °C
